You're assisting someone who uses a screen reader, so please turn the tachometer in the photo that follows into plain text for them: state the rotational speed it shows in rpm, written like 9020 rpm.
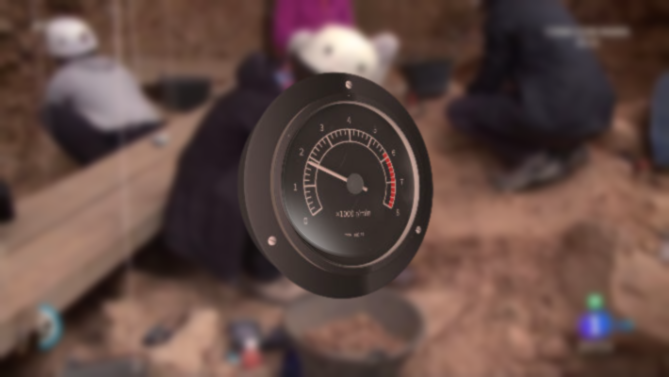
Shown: 1800 rpm
